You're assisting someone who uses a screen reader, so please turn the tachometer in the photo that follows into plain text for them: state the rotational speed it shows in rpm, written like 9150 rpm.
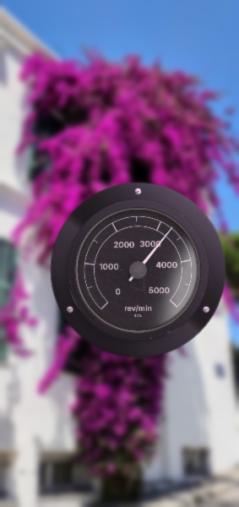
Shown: 3250 rpm
